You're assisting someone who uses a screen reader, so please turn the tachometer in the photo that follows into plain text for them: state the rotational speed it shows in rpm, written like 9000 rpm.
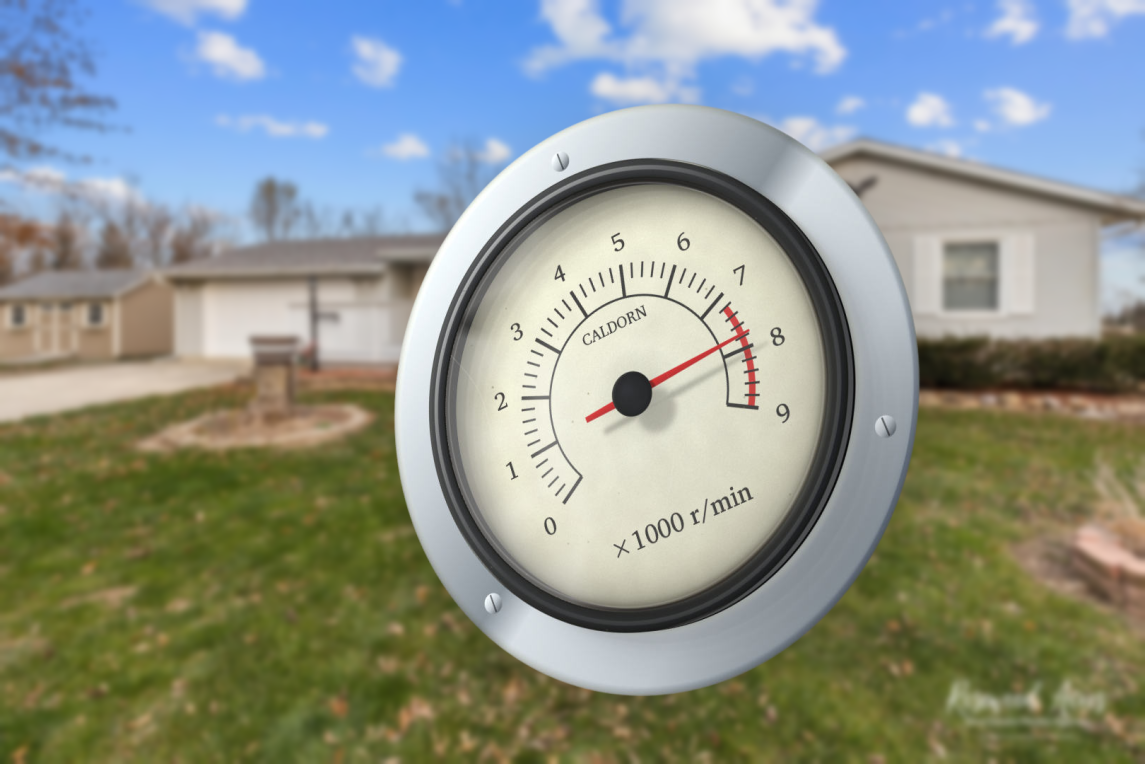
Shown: 7800 rpm
